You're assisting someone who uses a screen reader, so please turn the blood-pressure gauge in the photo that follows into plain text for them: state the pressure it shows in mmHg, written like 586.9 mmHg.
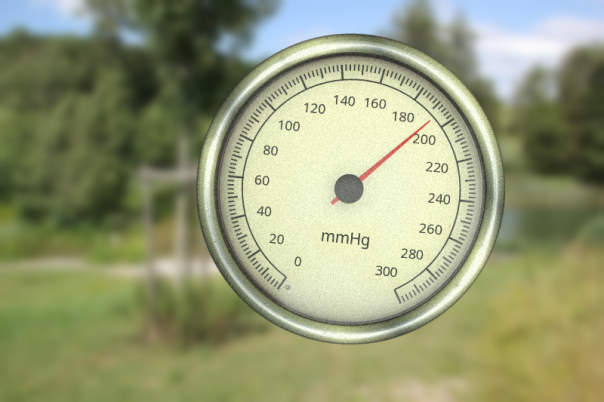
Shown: 194 mmHg
